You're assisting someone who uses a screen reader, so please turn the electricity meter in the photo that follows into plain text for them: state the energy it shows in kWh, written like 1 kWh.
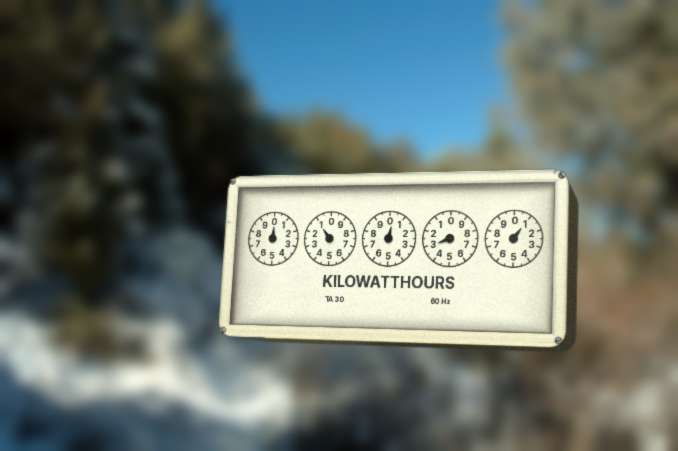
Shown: 1031 kWh
